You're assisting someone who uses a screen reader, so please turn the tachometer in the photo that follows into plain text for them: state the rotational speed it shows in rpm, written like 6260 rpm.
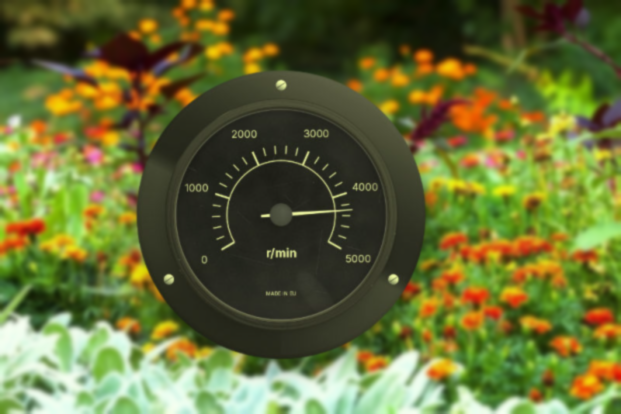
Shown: 4300 rpm
